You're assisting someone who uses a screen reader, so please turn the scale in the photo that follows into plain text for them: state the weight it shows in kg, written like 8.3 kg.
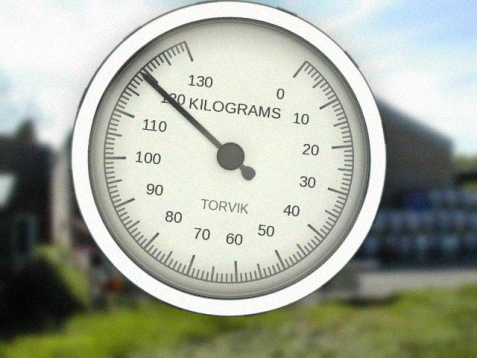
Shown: 119 kg
